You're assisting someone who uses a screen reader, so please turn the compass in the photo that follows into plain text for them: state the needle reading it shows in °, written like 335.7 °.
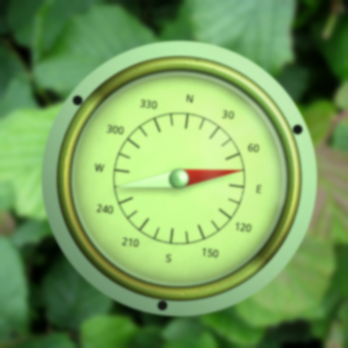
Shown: 75 °
